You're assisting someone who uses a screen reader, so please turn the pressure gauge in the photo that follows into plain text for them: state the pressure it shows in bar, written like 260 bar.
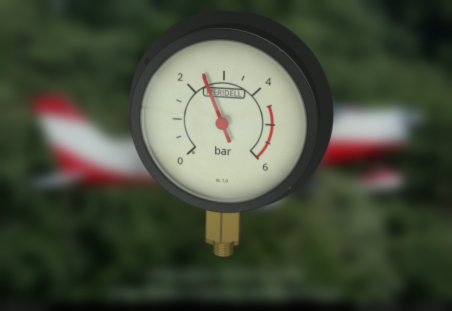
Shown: 2.5 bar
